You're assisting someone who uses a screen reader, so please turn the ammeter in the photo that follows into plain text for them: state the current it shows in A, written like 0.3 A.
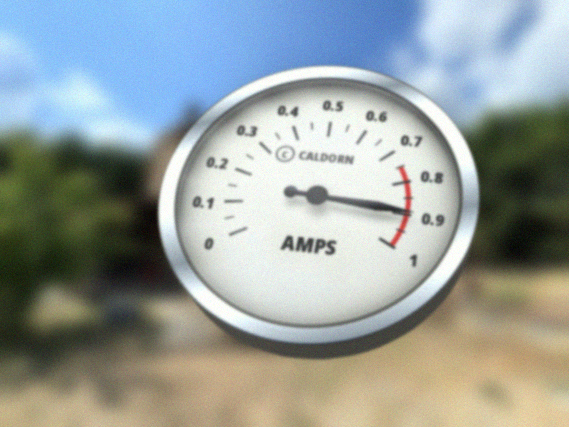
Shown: 0.9 A
